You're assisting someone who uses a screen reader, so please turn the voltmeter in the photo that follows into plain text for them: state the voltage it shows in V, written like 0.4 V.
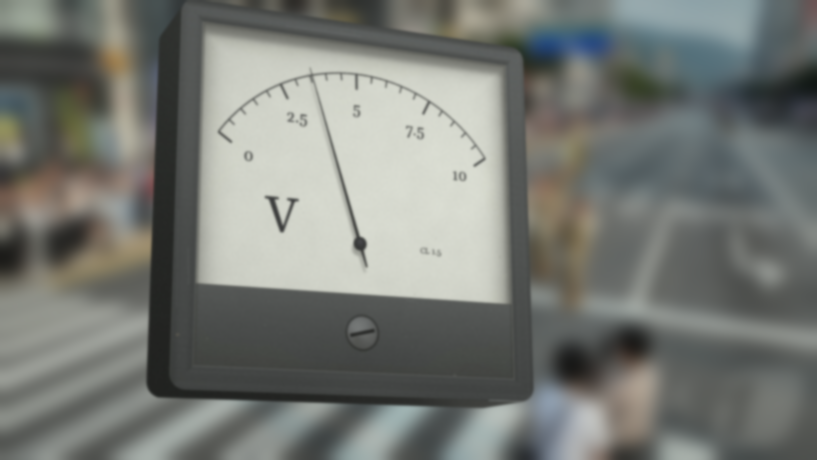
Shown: 3.5 V
